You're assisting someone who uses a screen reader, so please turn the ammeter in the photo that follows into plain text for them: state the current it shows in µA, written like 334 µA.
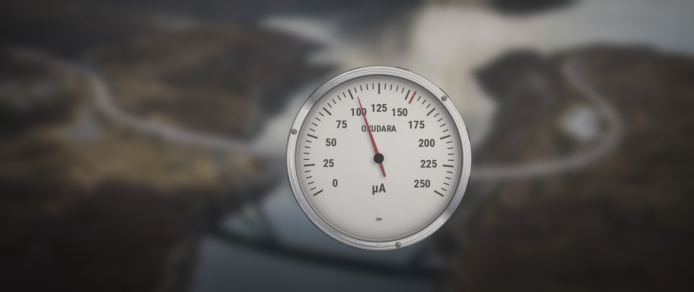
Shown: 105 µA
